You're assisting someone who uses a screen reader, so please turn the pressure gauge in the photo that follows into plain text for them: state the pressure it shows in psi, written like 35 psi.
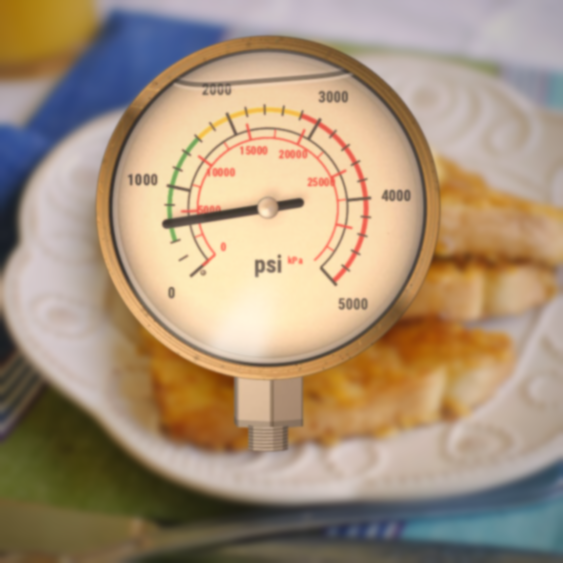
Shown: 600 psi
